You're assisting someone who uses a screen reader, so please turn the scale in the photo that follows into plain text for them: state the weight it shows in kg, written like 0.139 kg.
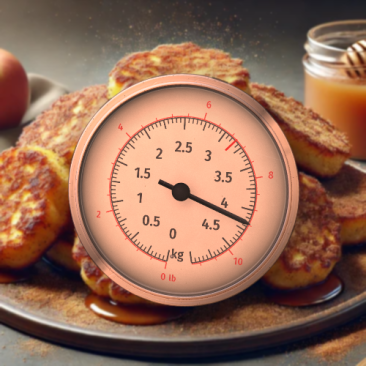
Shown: 4.15 kg
